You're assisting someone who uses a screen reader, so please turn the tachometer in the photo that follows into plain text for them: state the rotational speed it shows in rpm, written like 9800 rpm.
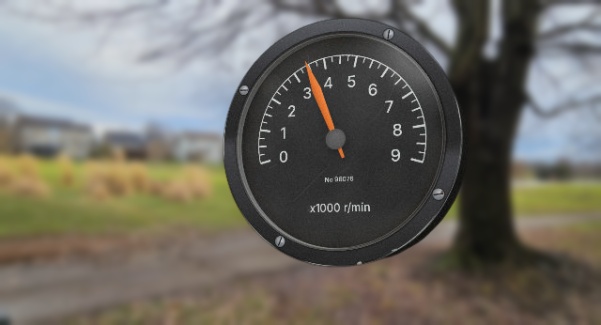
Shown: 3500 rpm
